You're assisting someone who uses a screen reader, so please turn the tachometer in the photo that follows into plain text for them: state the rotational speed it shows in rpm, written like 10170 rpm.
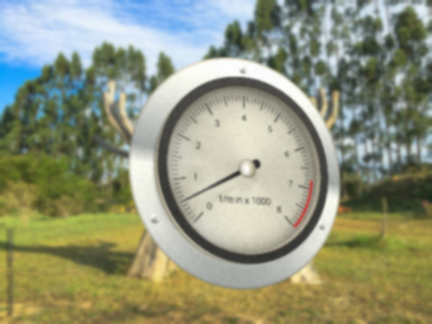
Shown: 500 rpm
